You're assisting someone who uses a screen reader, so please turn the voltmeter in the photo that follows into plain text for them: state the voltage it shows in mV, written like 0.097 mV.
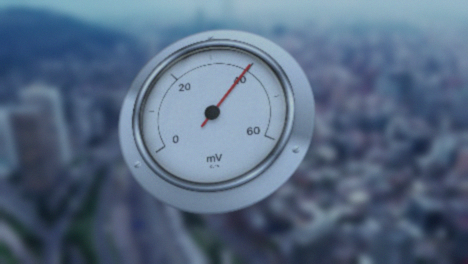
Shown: 40 mV
